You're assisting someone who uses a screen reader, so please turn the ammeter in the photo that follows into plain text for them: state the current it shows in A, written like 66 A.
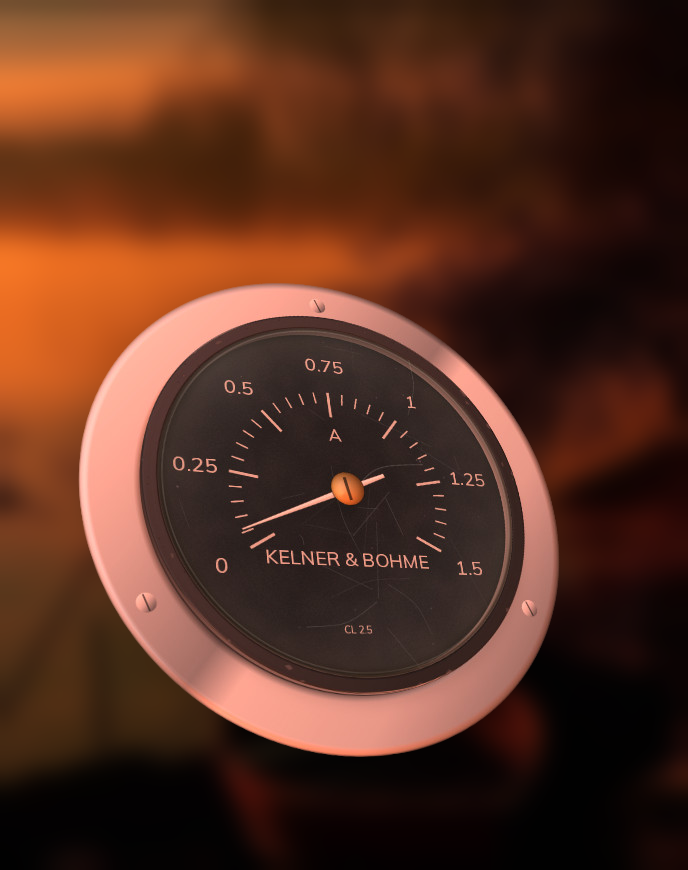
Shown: 0.05 A
